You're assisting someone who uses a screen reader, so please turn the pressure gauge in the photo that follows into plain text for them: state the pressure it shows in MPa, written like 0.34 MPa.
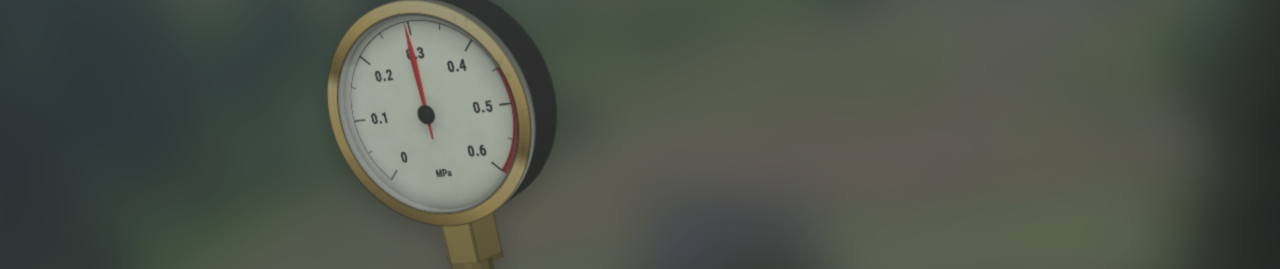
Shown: 0.3 MPa
